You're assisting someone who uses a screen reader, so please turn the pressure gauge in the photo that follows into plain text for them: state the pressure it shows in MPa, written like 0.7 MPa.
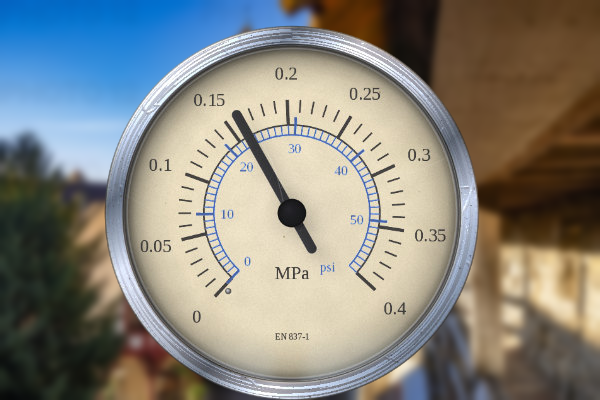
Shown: 0.16 MPa
